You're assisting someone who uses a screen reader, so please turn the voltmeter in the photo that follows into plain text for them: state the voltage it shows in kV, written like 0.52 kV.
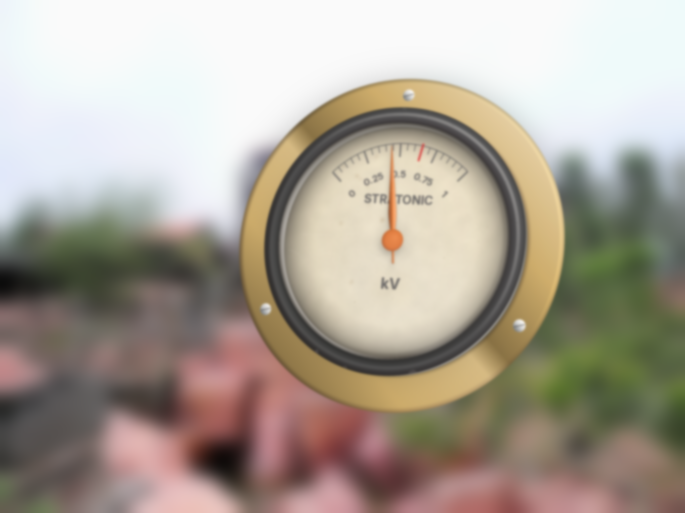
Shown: 0.45 kV
